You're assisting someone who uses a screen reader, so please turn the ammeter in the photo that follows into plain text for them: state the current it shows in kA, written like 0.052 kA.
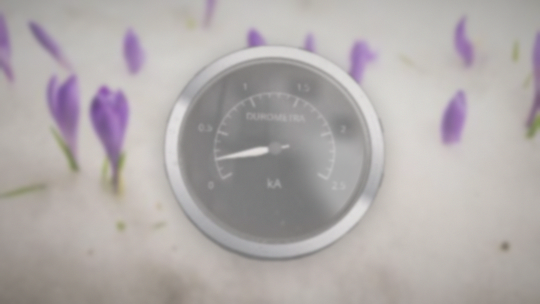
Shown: 0.2 kA
